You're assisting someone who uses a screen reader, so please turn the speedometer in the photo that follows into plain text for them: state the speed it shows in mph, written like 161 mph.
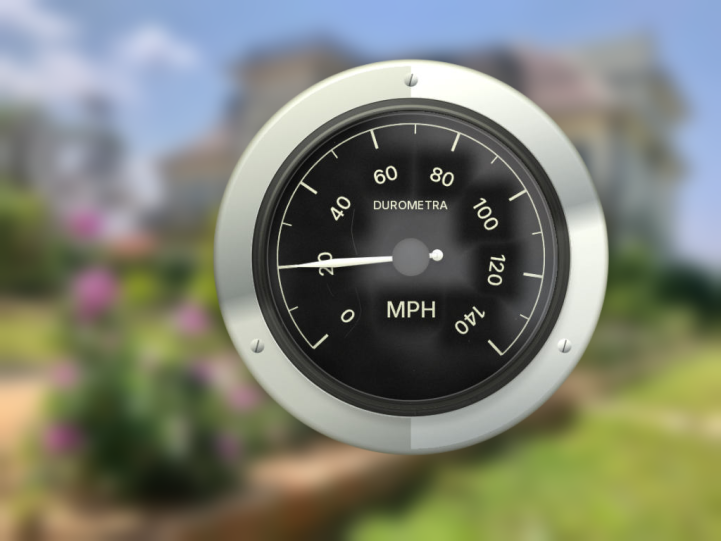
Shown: 20 mph
